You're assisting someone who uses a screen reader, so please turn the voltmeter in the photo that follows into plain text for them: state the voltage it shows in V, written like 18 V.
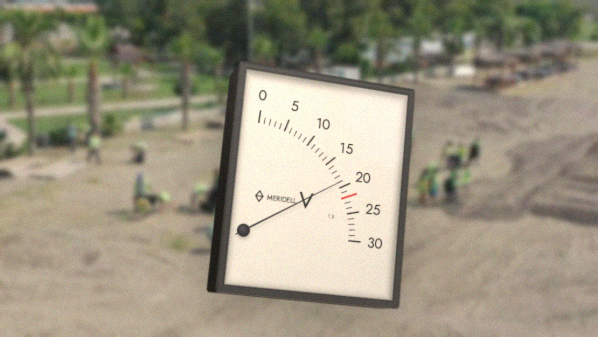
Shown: 19 V
